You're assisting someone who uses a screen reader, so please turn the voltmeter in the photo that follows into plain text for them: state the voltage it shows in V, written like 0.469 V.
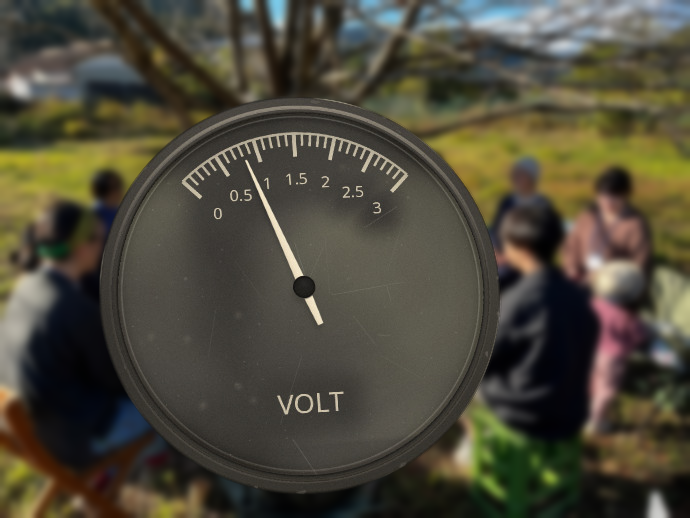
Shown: 0.8 V
